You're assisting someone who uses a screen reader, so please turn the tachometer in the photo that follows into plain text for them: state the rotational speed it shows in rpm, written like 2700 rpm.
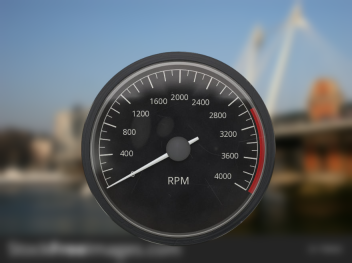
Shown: 0 rpm
